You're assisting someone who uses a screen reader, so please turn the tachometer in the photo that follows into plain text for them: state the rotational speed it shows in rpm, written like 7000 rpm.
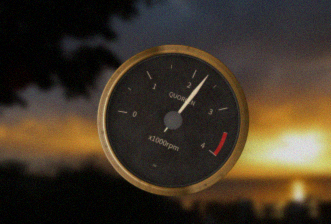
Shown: 2250 rpm
